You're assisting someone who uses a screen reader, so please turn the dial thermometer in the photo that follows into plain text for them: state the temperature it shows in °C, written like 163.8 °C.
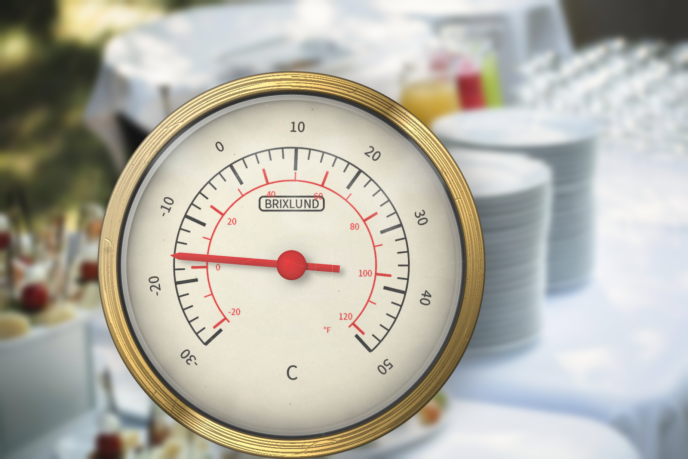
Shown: -16 °C
